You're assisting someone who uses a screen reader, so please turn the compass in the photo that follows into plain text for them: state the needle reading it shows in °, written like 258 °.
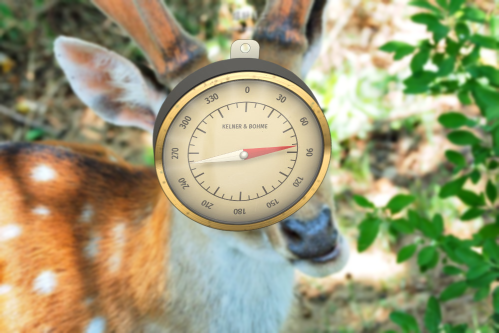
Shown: 80 °
